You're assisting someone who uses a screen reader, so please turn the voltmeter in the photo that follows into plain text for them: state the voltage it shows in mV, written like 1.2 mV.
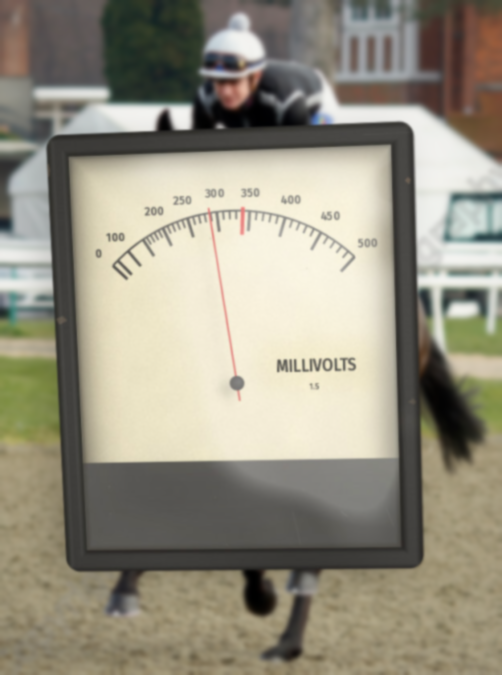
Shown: 290 mV
